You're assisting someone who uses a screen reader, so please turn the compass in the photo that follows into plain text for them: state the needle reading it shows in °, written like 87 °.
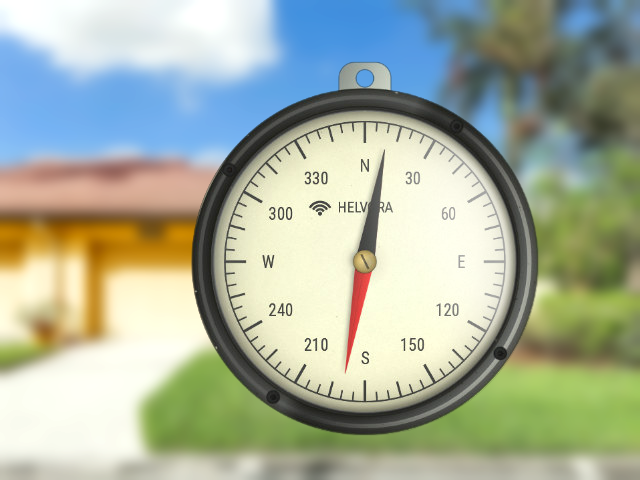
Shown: 190 °
